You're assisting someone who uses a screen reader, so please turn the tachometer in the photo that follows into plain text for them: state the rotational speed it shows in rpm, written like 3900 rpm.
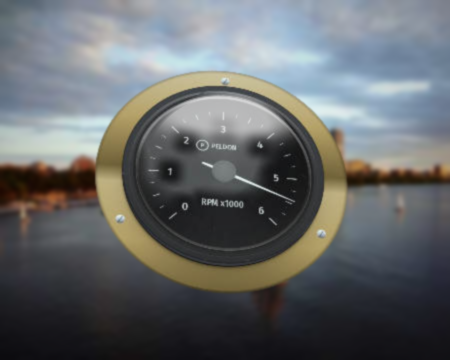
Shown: 5500 rpm
